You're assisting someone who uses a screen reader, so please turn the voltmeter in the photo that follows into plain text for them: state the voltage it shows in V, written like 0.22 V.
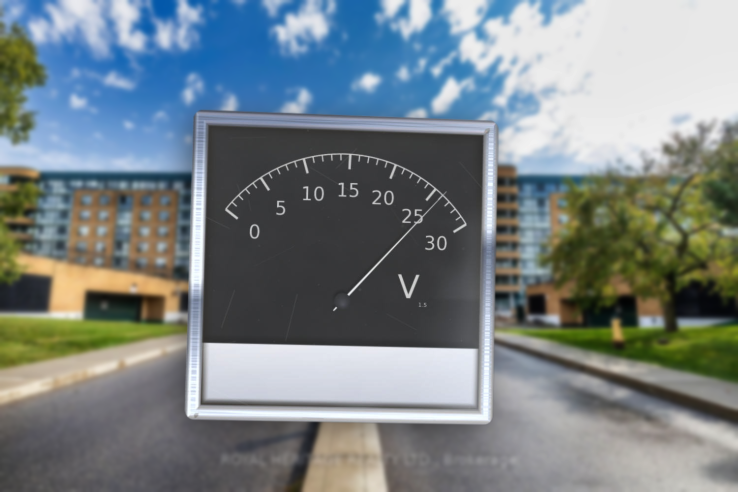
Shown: 26 V
